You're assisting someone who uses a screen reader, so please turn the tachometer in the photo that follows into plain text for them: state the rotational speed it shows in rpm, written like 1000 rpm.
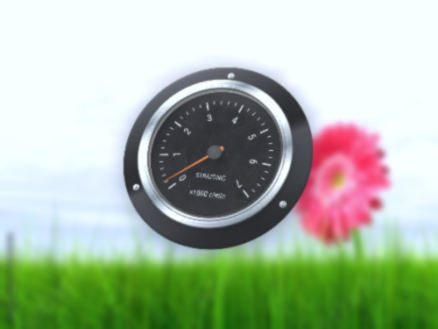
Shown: 200 rpm
